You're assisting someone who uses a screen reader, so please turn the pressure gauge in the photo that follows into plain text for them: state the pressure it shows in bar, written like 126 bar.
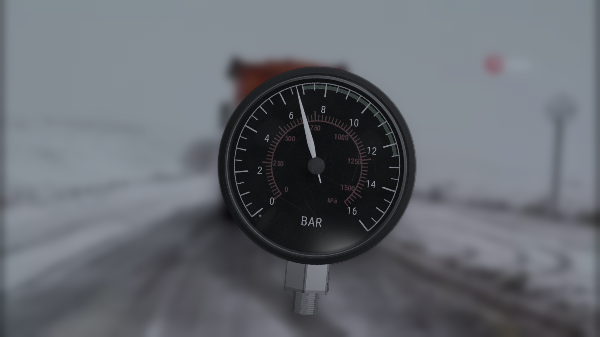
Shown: 6.75 bar
